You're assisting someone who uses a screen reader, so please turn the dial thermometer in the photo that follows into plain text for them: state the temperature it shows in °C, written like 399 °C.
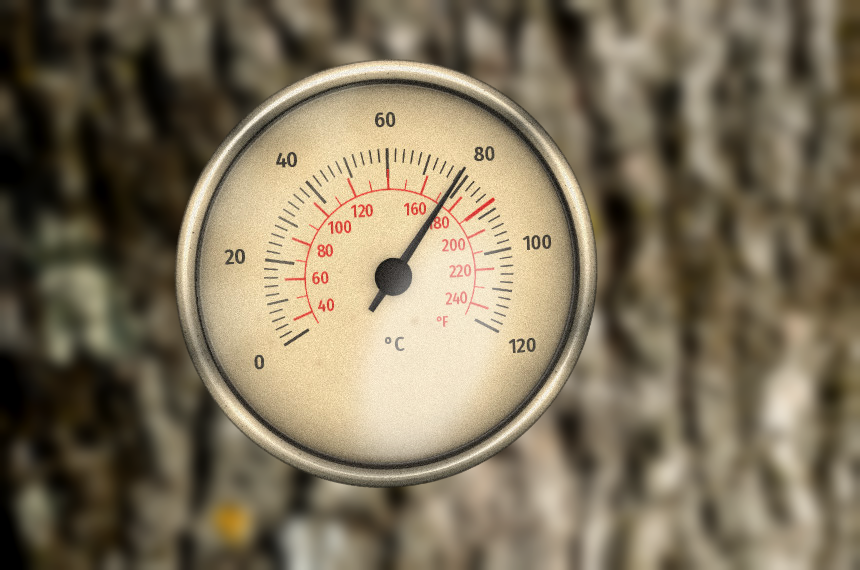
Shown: 78 °C
